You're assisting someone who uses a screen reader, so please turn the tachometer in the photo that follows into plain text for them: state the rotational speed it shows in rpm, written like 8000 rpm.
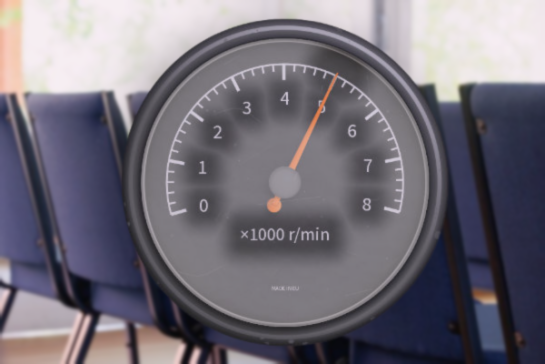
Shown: 5000 rpm
